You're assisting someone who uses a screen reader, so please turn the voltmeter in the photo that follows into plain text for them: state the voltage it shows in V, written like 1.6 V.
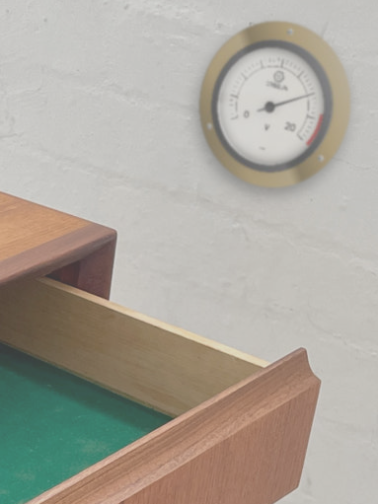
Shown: 15 V
